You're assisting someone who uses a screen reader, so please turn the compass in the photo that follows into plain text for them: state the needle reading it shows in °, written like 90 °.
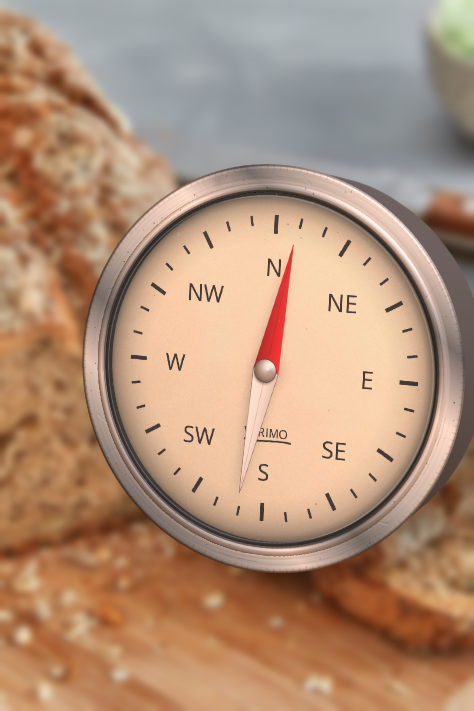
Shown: 10 °
